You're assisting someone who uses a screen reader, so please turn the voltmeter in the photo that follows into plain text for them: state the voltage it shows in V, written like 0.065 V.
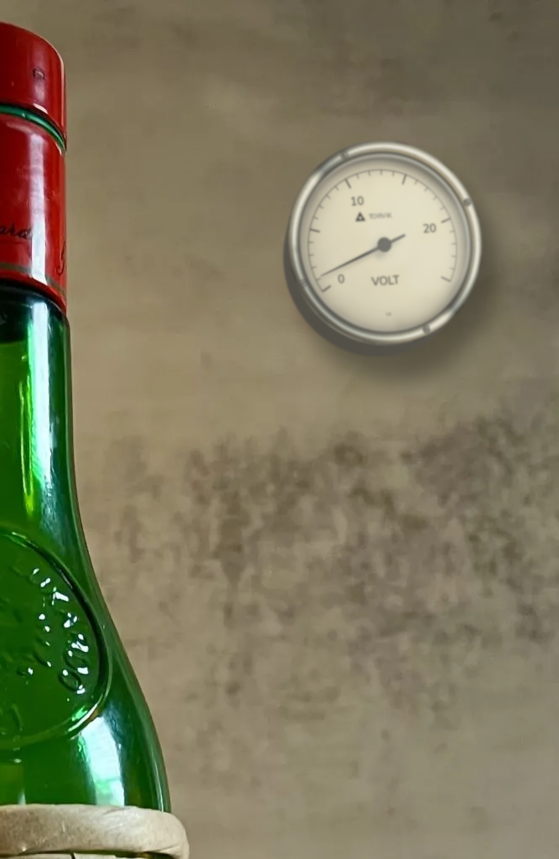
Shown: 1 V
